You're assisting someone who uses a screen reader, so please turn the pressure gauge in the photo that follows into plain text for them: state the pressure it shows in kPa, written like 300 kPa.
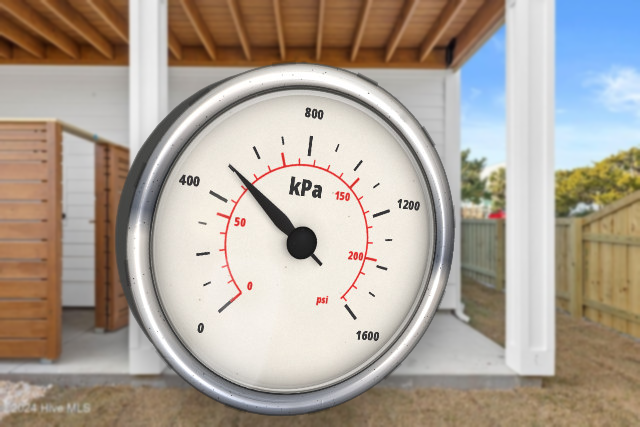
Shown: 500 kPa
